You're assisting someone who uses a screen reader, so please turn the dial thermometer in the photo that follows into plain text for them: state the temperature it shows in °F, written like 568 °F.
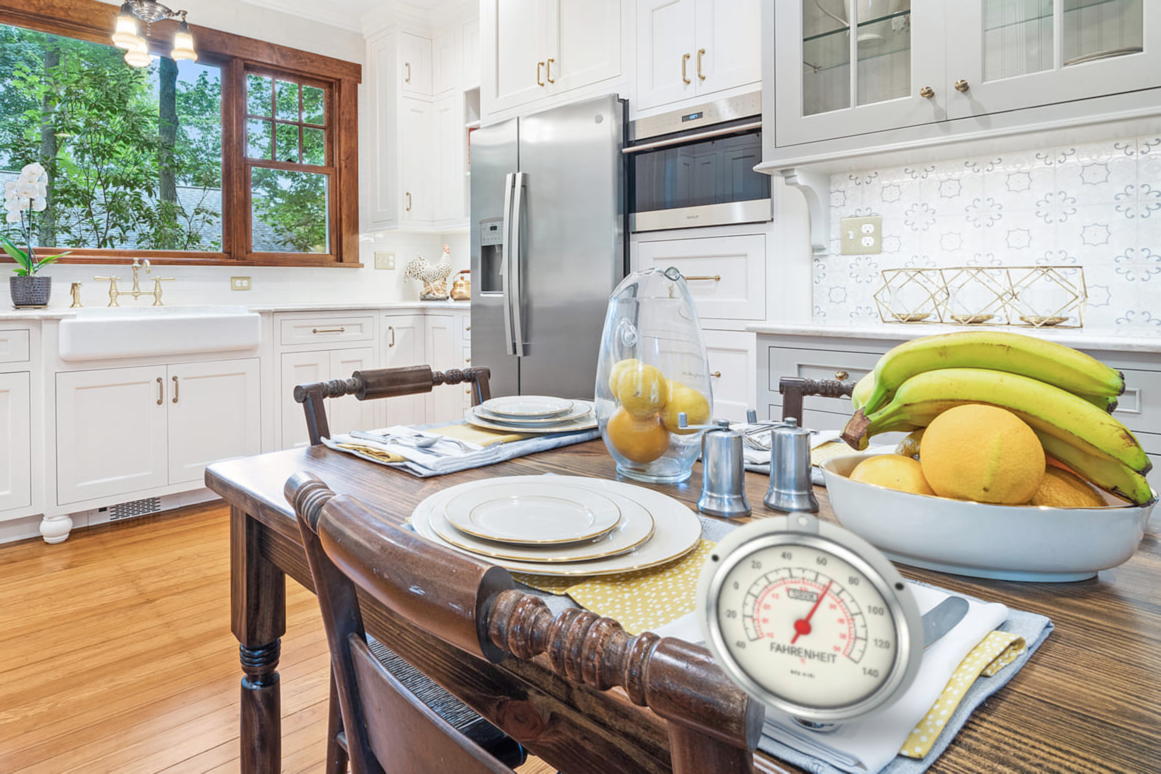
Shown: 70 °F
